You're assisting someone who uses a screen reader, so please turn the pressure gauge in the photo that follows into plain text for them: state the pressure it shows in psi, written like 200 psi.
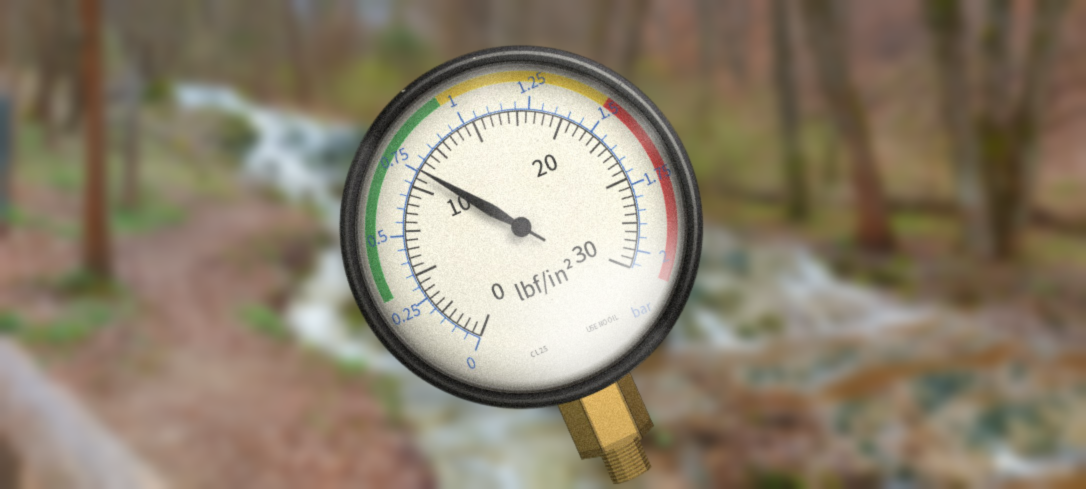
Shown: 11 psi
